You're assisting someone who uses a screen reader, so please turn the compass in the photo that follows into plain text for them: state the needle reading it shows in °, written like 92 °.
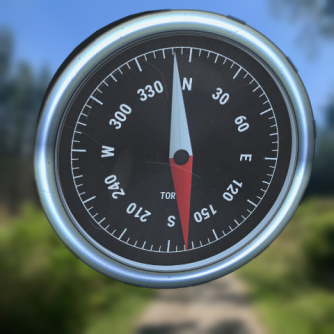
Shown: 170 °
